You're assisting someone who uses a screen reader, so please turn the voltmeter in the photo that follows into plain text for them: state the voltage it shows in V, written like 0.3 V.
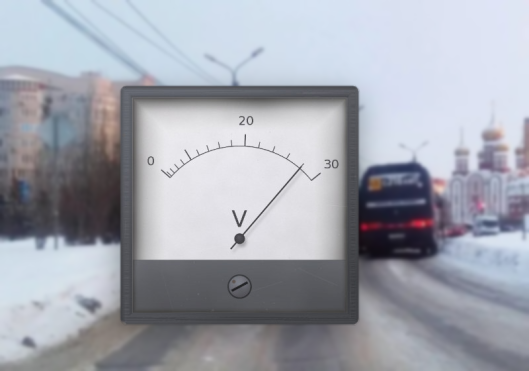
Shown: 28 V
